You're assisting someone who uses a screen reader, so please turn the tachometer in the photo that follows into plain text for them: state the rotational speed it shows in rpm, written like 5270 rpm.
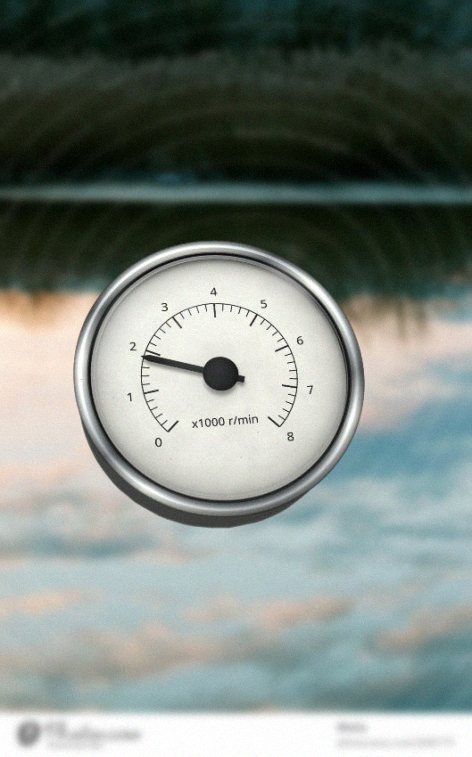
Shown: 1800 rpm
